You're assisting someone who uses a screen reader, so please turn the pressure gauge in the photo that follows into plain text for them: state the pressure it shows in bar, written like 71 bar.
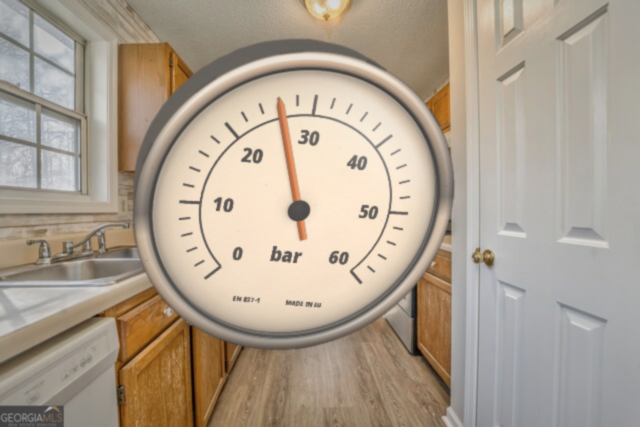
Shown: 26 bar
